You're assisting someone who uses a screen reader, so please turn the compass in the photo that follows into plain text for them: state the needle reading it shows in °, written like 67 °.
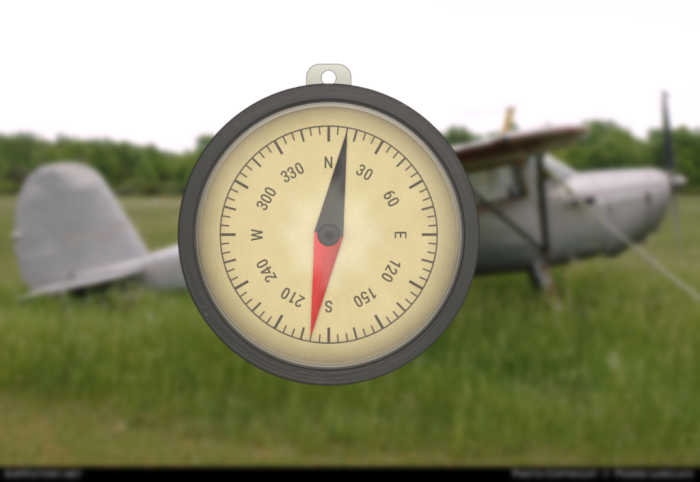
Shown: 190 °
